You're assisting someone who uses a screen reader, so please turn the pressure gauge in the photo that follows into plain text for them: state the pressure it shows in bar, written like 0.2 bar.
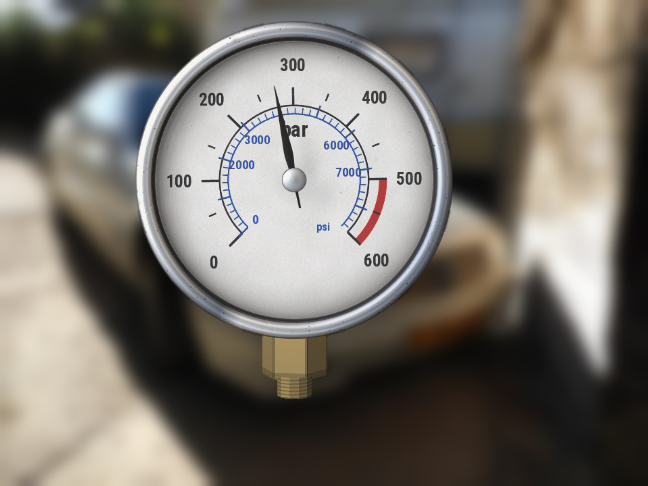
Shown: 275 bar
